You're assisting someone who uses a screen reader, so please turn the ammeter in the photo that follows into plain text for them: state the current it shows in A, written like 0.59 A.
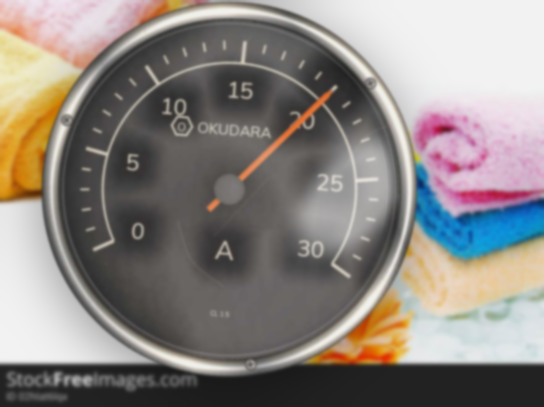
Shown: 20 A
